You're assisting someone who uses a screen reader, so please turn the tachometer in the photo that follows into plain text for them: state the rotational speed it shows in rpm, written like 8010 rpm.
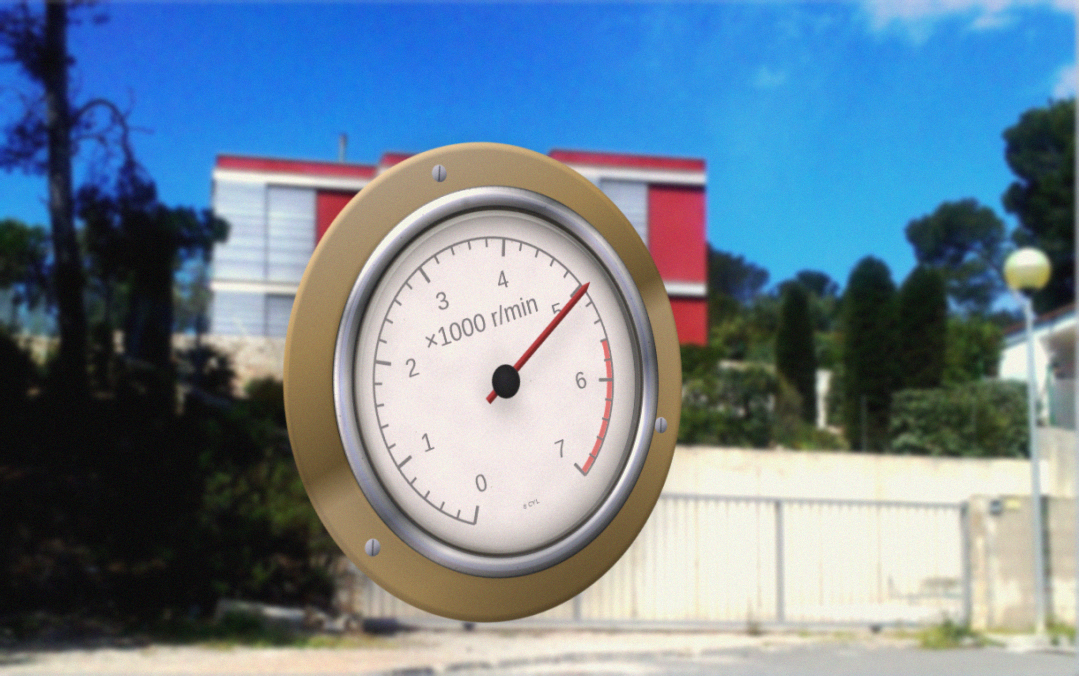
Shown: 5000 rpm
